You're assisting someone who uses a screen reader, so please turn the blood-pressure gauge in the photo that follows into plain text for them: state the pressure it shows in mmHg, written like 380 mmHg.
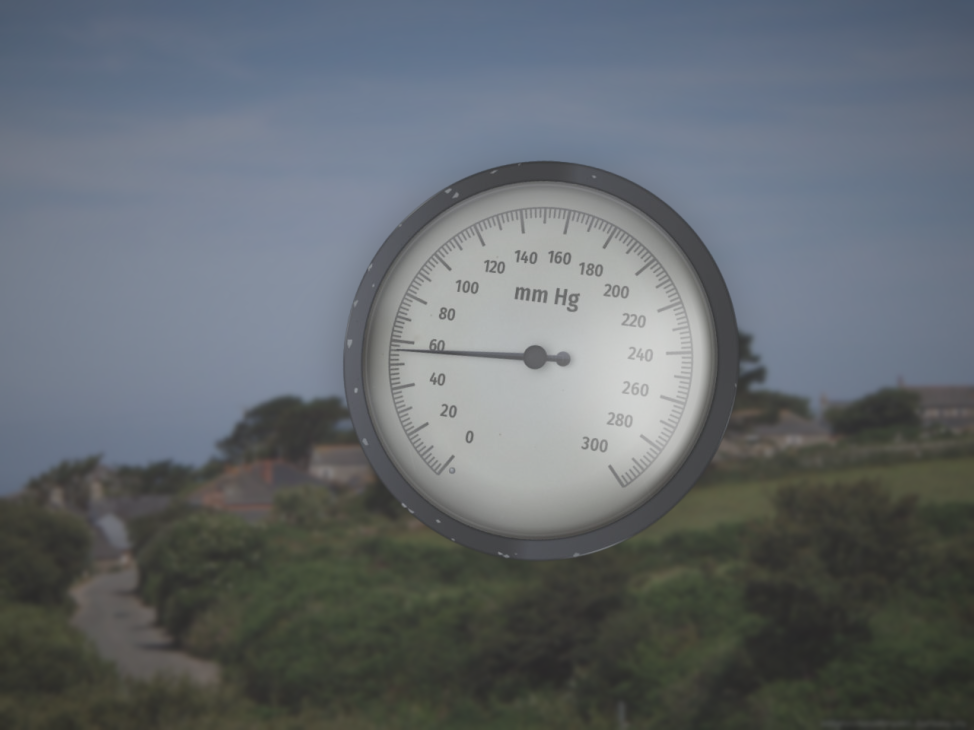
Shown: 56 mmHg
